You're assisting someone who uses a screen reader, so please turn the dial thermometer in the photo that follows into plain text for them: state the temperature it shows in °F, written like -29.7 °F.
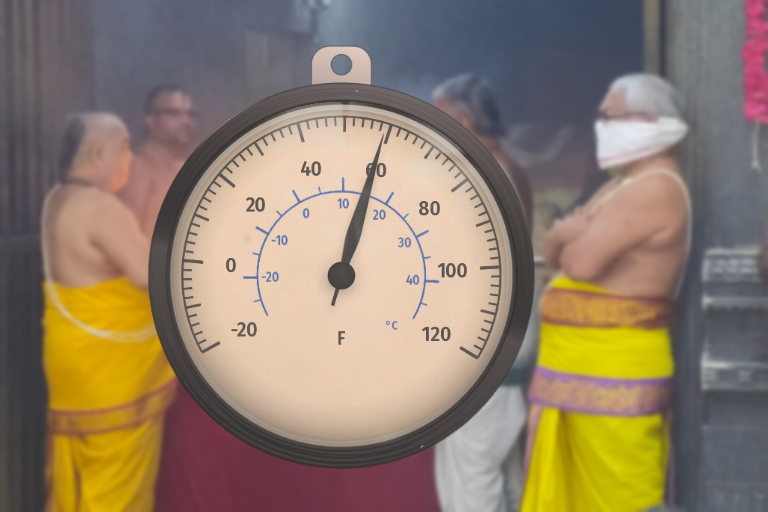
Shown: 59 °F
